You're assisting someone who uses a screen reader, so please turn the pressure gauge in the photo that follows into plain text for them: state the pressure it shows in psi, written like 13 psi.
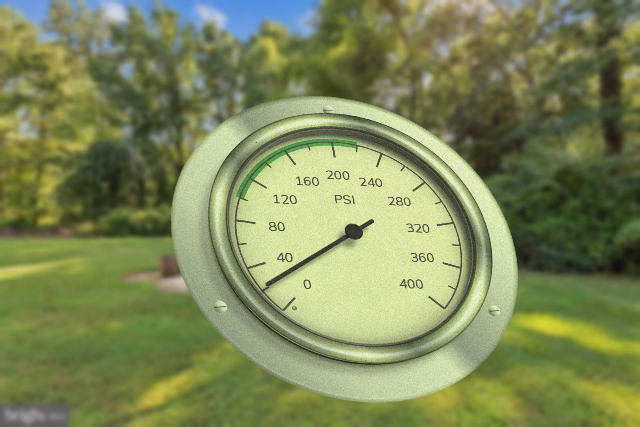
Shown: 20 psi
